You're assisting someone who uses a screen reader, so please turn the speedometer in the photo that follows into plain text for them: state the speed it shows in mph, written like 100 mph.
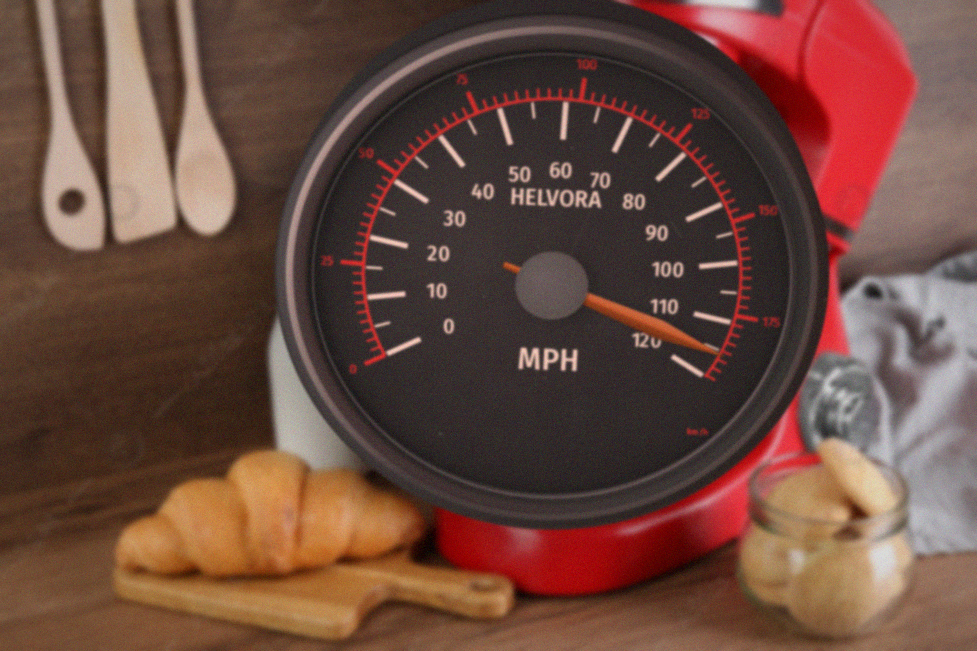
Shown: 115 mph
